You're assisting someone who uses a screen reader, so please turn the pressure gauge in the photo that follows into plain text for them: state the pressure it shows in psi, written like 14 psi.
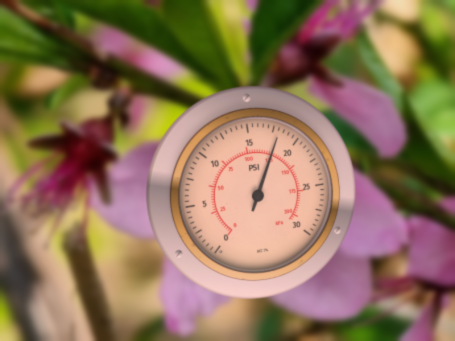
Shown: 18 psi
